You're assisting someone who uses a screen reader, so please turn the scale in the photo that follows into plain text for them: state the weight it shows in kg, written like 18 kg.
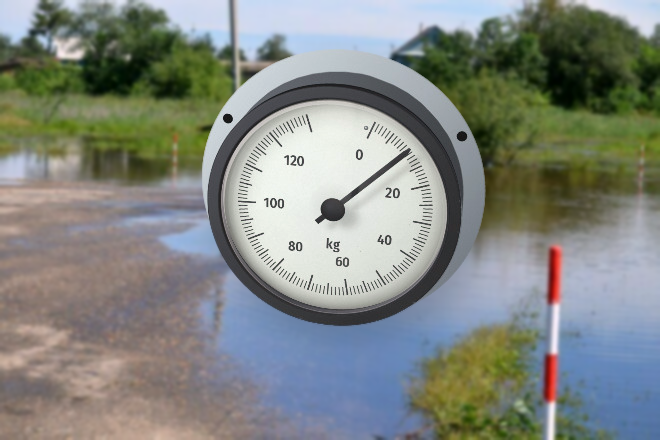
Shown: 10 kg
